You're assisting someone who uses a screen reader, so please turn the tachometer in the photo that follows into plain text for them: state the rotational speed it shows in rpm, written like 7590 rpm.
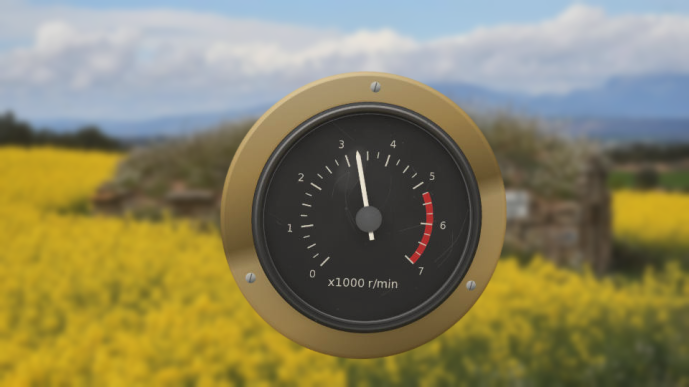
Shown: 3250 rpm
